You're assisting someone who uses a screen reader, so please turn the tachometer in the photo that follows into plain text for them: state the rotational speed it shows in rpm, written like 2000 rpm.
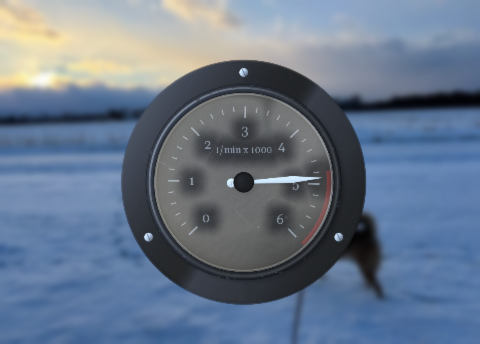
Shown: 4900 rpm
